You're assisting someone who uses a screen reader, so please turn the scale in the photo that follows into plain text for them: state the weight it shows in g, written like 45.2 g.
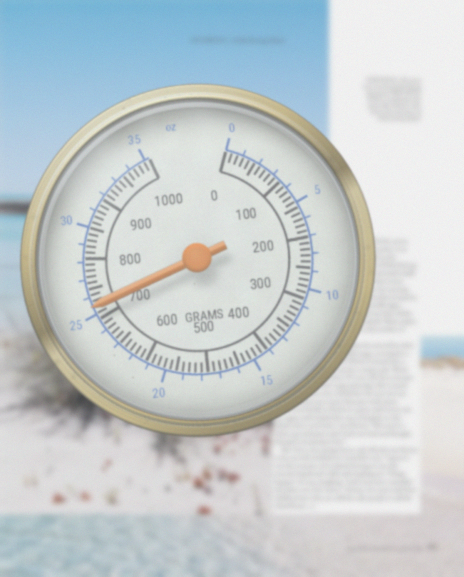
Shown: 720 g
